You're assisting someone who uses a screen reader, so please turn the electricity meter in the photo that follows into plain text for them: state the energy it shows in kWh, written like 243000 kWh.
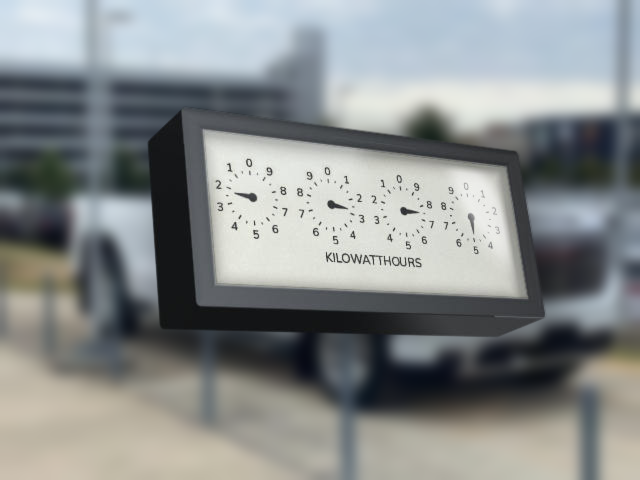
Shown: 2275 kWh
